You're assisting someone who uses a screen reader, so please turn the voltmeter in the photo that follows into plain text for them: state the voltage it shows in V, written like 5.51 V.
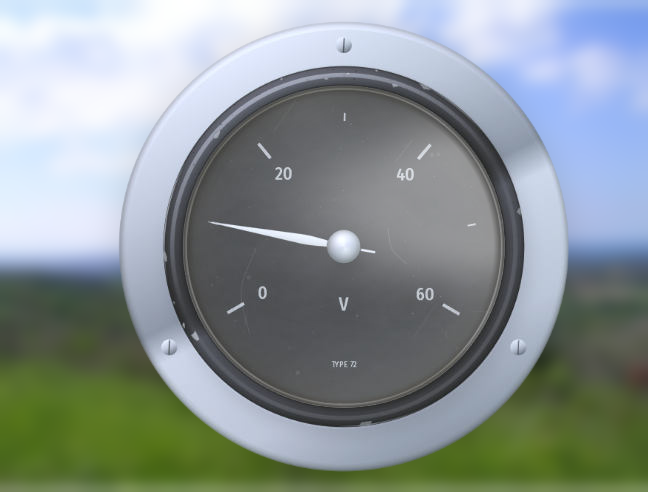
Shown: 10 V
